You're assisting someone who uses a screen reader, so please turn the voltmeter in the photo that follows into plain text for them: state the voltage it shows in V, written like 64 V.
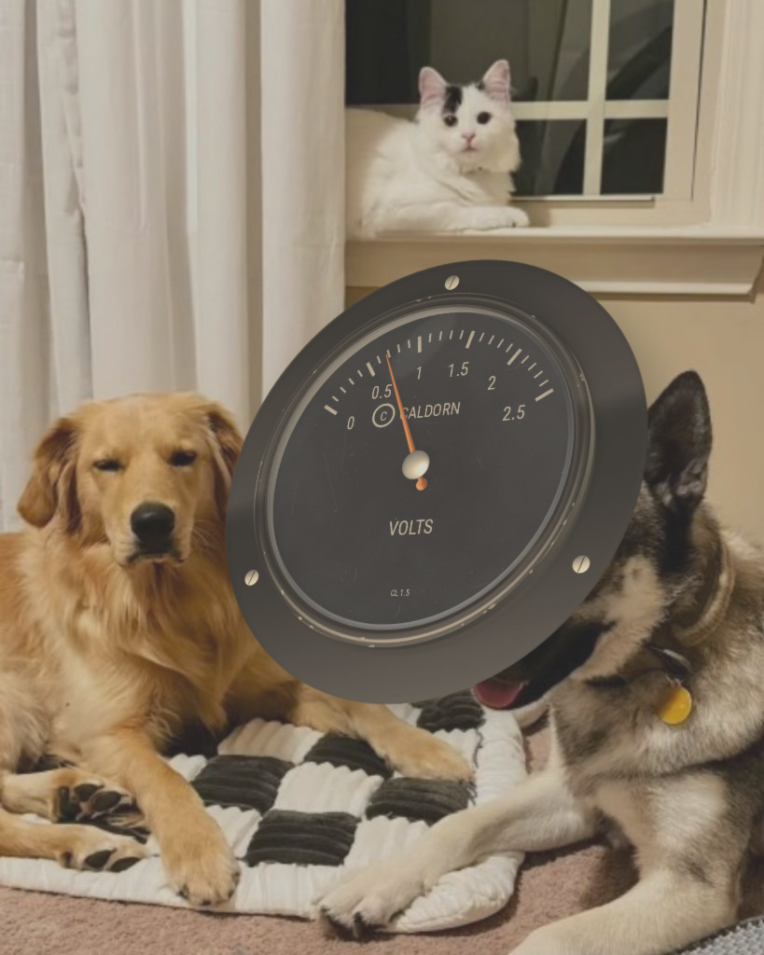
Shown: 0.7 V
